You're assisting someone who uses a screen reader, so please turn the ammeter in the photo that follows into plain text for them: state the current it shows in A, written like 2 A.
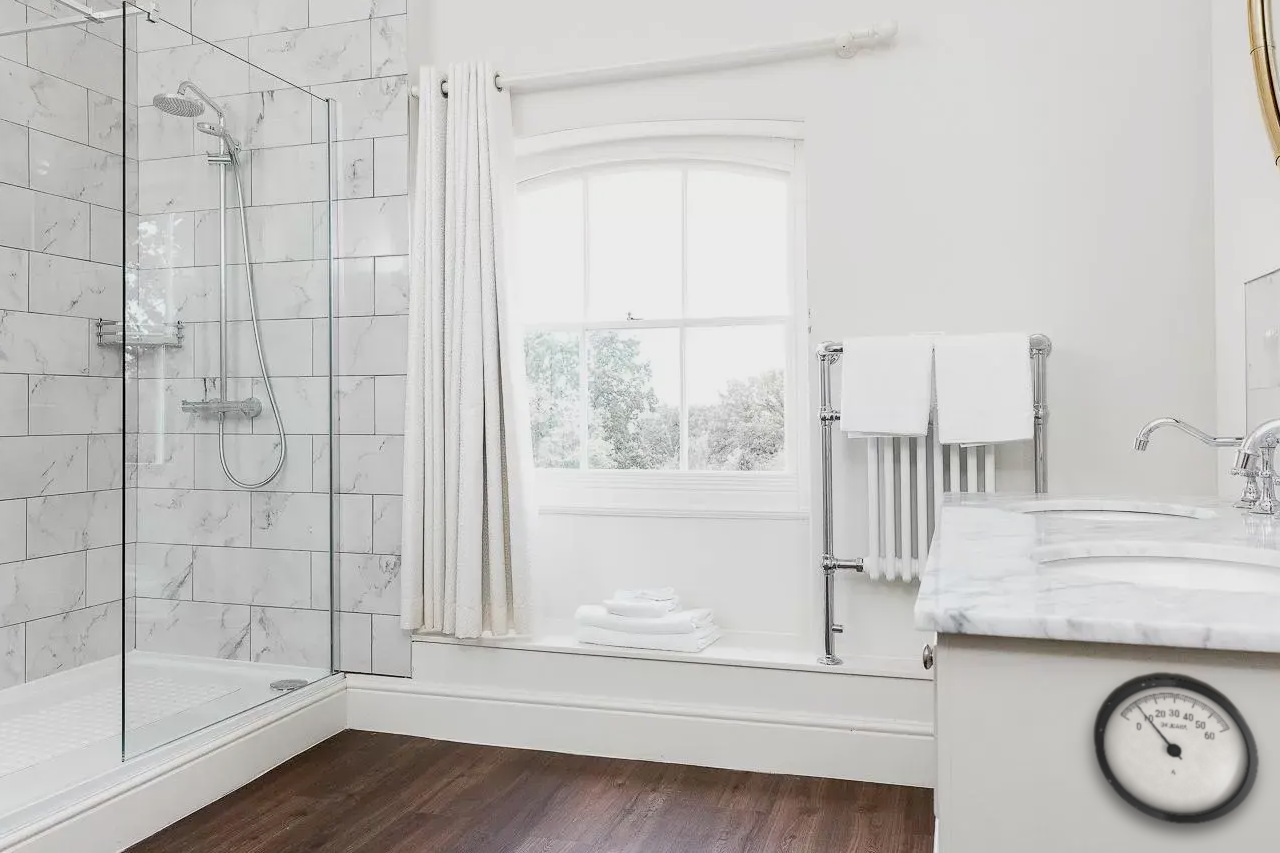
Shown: 10 A
